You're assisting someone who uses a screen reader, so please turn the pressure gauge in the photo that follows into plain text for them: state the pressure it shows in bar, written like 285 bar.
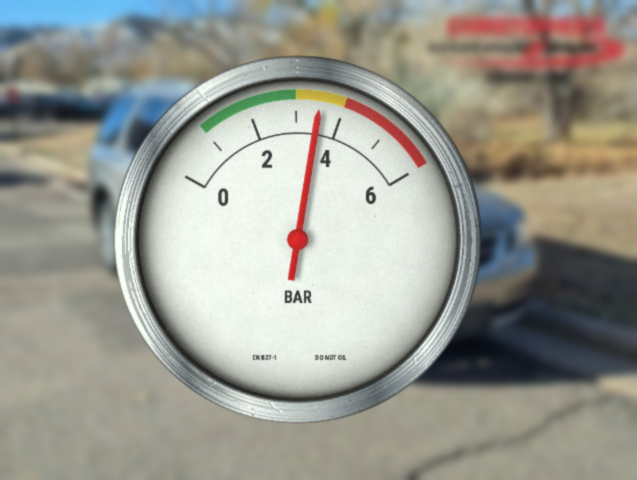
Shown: 3.5 bar
